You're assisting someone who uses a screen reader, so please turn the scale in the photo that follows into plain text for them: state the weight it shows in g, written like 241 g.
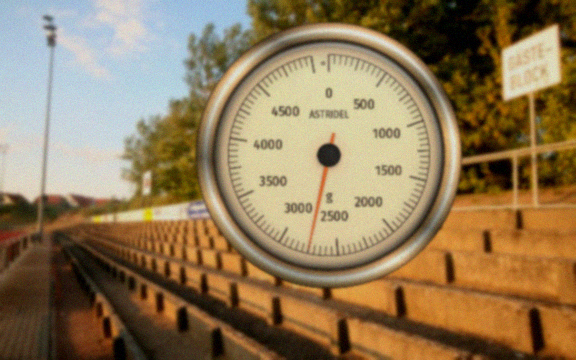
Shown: 2750 g
